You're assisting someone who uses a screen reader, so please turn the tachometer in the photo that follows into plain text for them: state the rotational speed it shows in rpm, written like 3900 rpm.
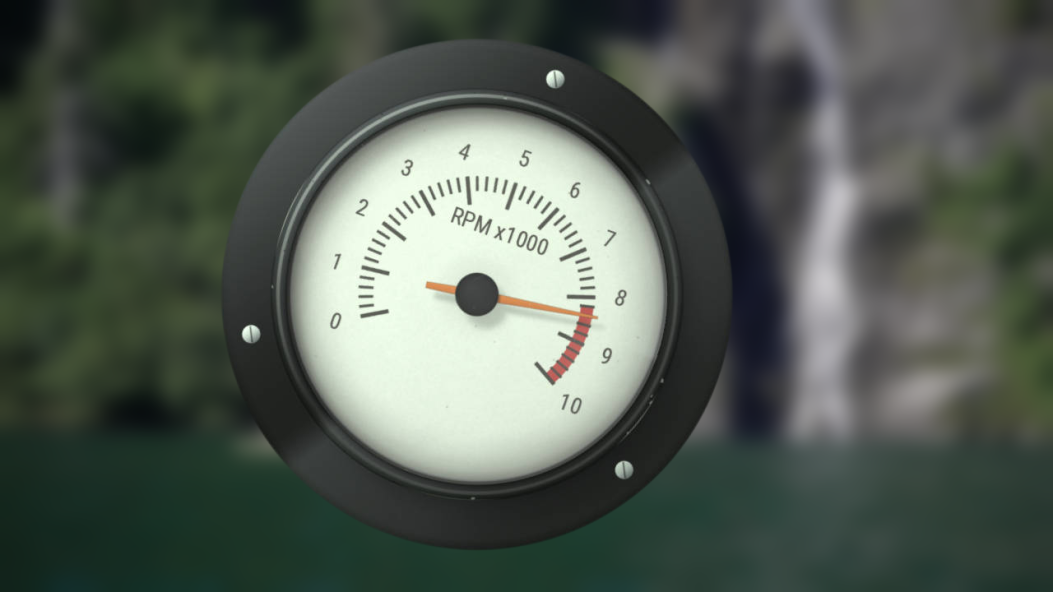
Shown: 8400 rpm
